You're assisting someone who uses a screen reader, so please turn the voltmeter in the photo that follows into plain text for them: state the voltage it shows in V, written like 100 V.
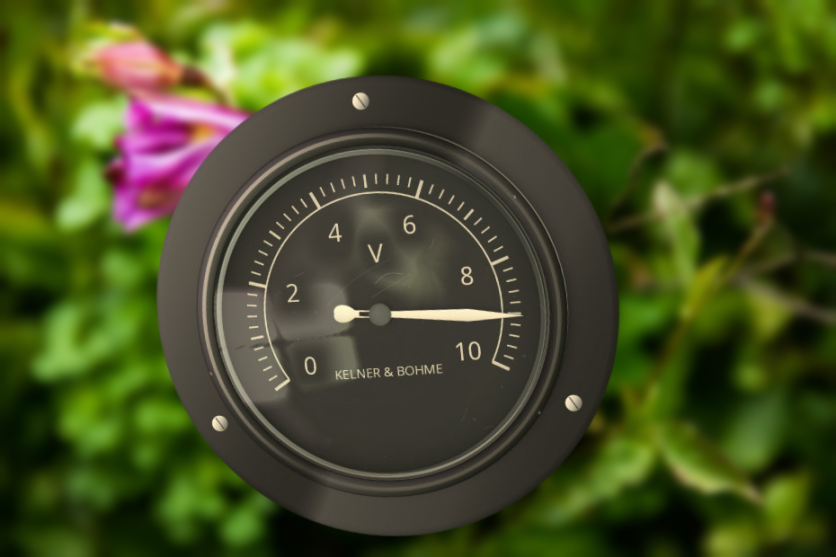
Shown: 9 V
